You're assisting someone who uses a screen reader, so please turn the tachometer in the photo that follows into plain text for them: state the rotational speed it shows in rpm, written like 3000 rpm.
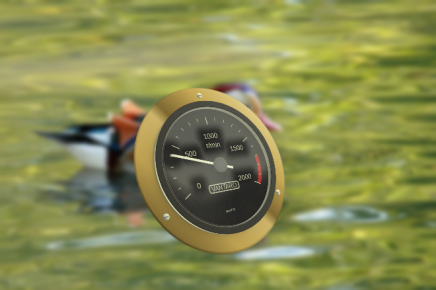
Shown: 400 rpm
